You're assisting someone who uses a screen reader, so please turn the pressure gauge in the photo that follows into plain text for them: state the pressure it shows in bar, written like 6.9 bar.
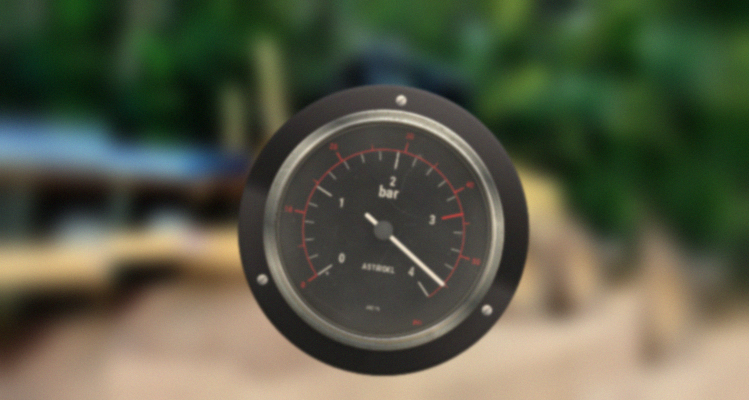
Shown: 3.8 bar
